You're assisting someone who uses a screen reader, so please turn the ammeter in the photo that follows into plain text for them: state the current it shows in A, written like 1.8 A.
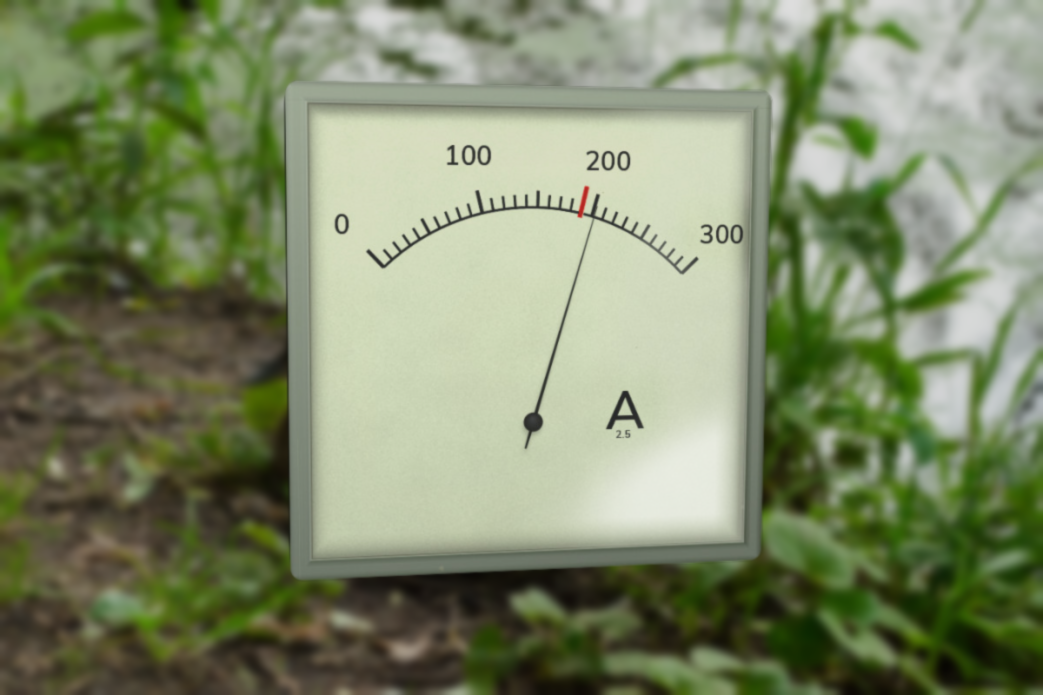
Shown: 200 A
